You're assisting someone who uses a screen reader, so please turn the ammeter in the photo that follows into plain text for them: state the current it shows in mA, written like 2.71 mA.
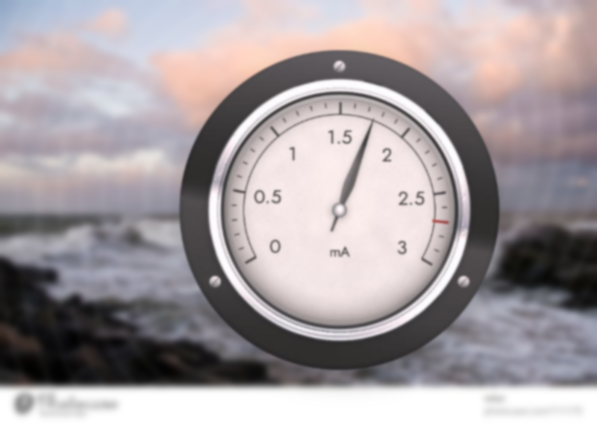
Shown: 1.75 mA
